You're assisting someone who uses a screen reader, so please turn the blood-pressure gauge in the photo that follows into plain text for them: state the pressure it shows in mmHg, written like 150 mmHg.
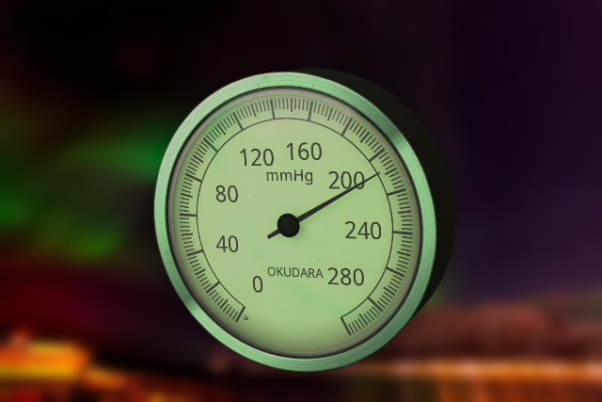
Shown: 208 mmHg
